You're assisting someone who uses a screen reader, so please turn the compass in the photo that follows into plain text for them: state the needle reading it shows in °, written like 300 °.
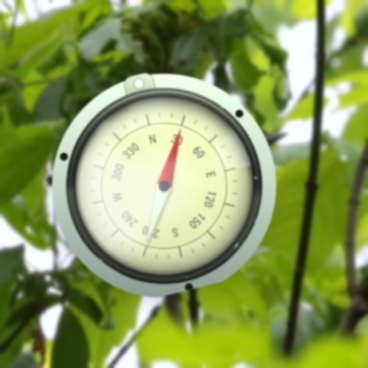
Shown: 30 °
